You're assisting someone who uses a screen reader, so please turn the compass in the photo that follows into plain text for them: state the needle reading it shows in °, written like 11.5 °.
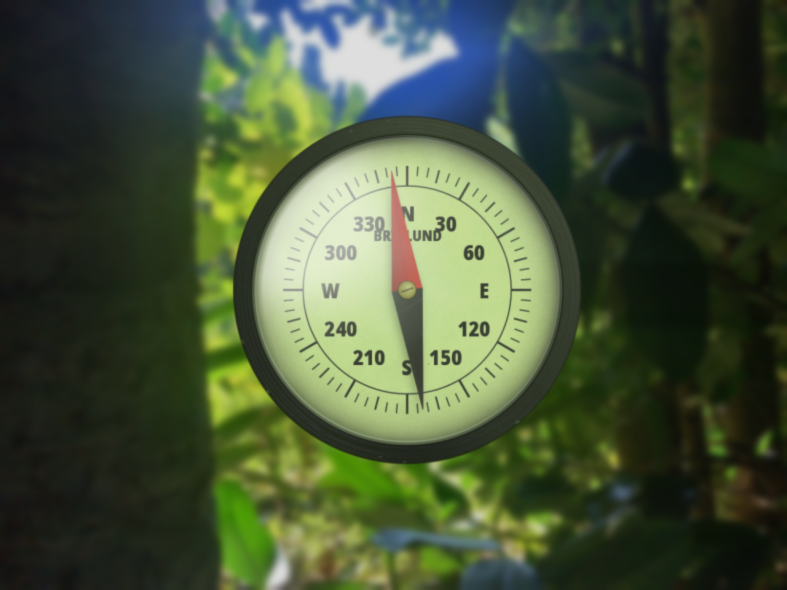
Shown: 352.5 °
